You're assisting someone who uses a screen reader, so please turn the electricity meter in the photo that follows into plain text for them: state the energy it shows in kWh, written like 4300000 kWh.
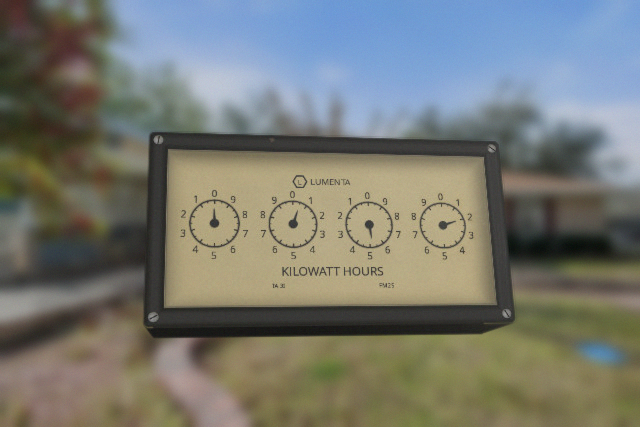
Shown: 52 kWh
